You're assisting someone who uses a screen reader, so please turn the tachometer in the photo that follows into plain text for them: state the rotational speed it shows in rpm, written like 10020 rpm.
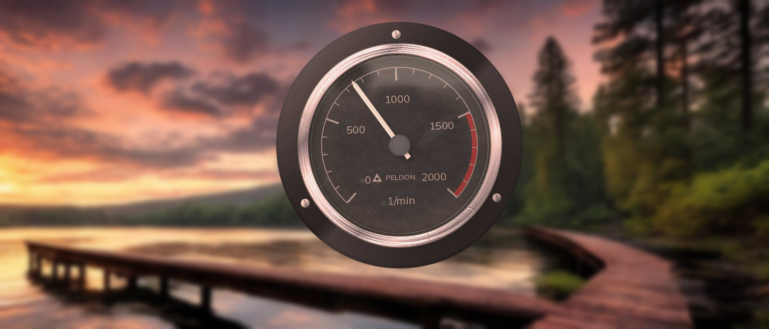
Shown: 750 rpm
